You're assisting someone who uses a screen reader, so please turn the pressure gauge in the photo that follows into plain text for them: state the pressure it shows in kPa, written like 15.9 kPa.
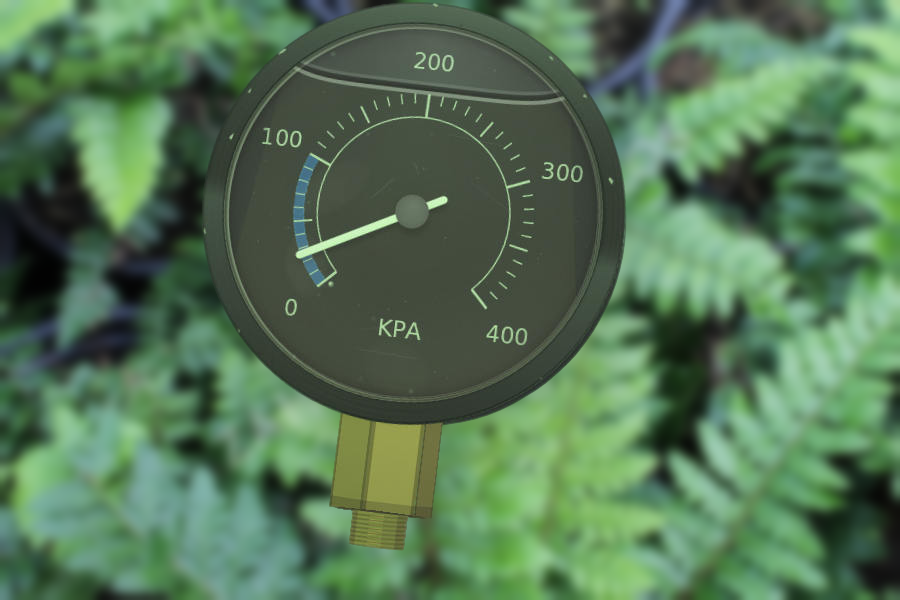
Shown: 25 kPa
